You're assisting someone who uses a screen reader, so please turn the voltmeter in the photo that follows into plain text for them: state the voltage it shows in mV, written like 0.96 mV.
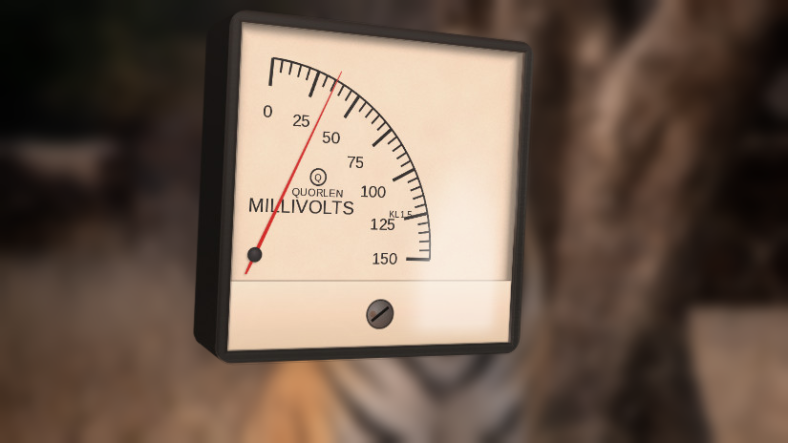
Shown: 35 mV
